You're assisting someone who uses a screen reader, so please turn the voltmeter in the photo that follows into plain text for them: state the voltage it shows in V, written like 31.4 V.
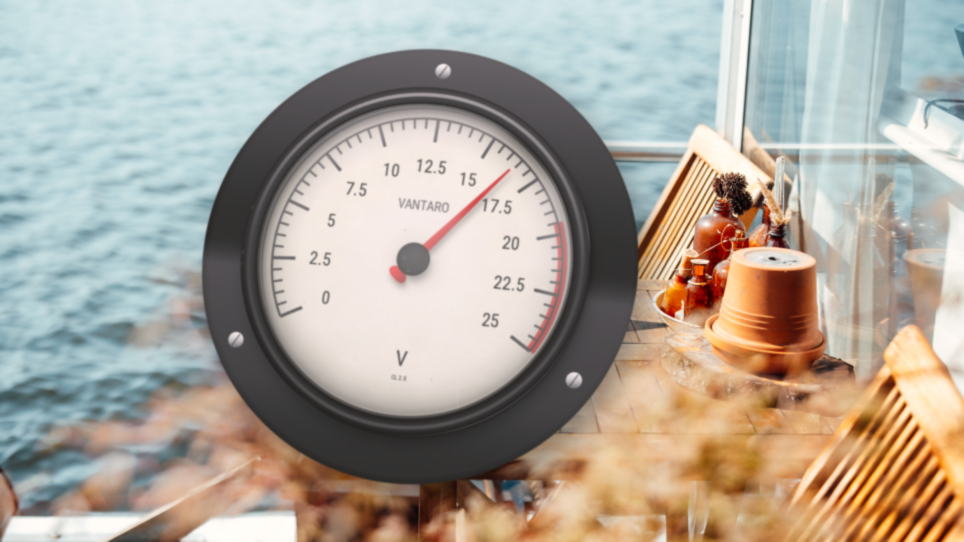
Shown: 16.5 V
